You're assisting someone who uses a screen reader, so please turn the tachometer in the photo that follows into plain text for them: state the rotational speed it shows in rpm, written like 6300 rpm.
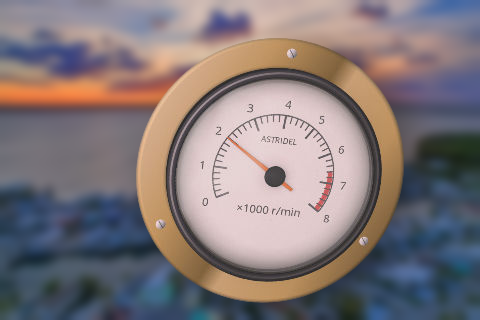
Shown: 2000 rpm
